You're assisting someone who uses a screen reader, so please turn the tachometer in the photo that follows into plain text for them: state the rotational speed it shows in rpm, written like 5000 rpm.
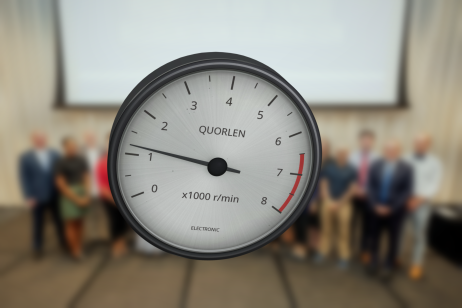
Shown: 1250 rpm
